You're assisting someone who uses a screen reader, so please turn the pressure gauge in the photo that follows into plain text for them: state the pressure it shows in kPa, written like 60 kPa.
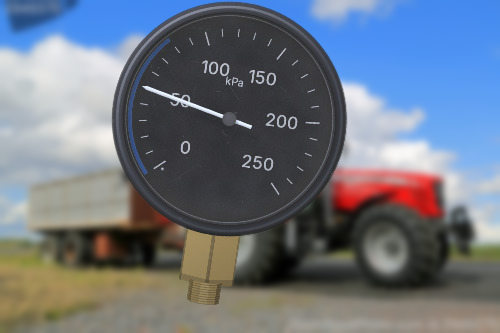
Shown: 50 kPa
